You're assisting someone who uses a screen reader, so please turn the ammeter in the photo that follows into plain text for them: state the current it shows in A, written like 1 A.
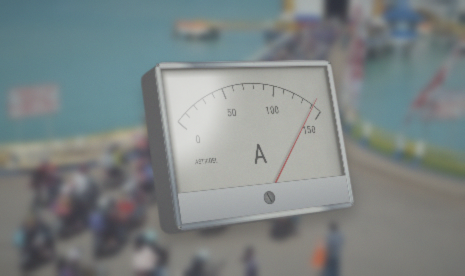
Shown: 140 A
